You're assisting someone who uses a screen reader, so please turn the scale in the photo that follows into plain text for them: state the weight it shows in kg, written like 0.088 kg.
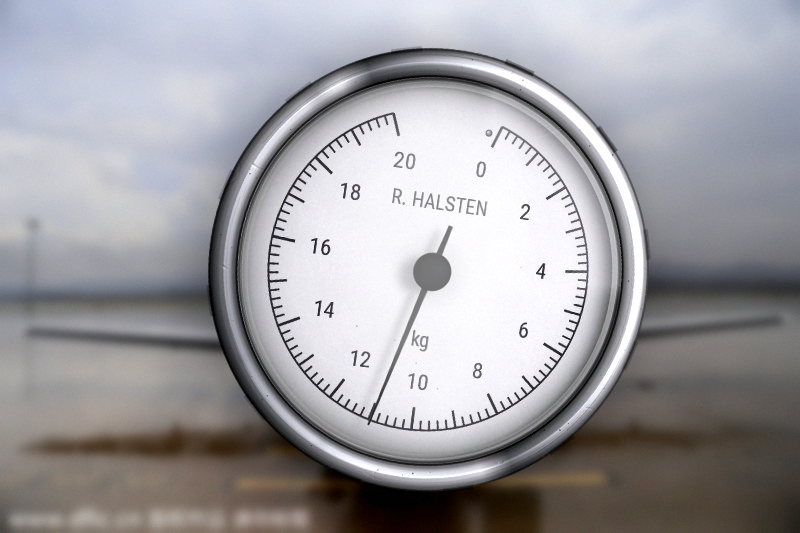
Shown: 11 kg
